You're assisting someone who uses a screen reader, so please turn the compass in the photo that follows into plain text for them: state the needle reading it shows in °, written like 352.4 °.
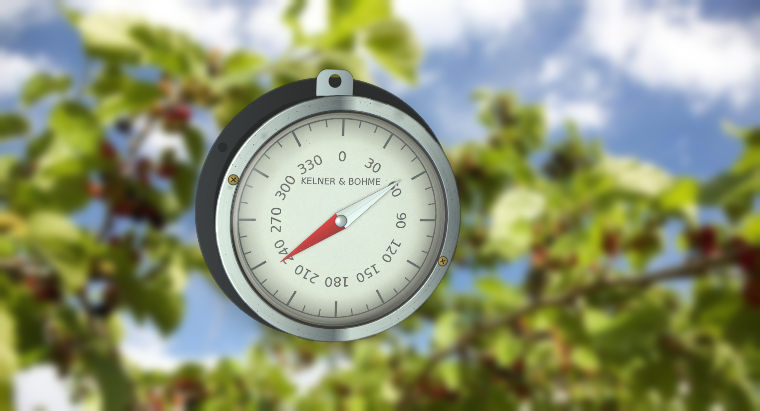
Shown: 235 °
